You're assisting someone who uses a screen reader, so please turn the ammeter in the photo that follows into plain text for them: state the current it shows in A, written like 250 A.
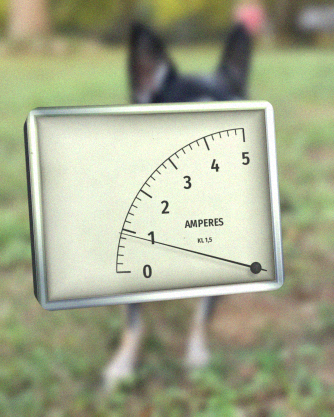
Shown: 0.9 A
